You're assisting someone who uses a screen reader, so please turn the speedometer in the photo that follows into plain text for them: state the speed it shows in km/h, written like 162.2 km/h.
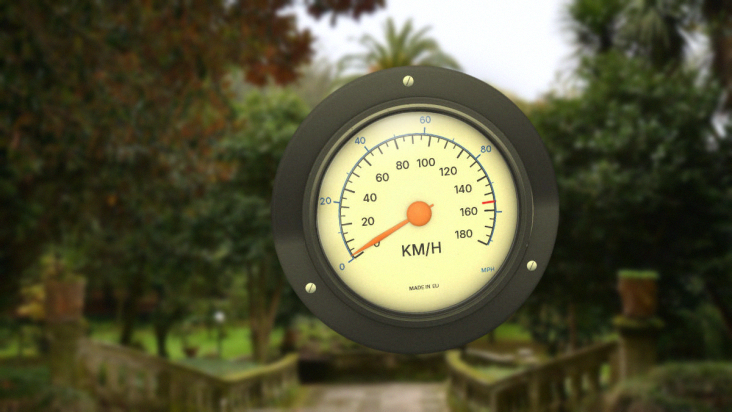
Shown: 2.5 km/h
